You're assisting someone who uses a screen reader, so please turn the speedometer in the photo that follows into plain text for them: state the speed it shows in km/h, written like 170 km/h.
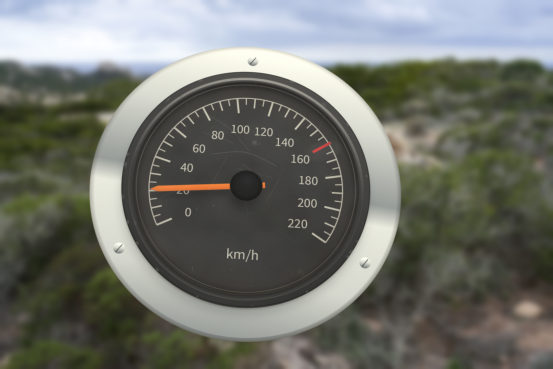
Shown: 20 km/h
